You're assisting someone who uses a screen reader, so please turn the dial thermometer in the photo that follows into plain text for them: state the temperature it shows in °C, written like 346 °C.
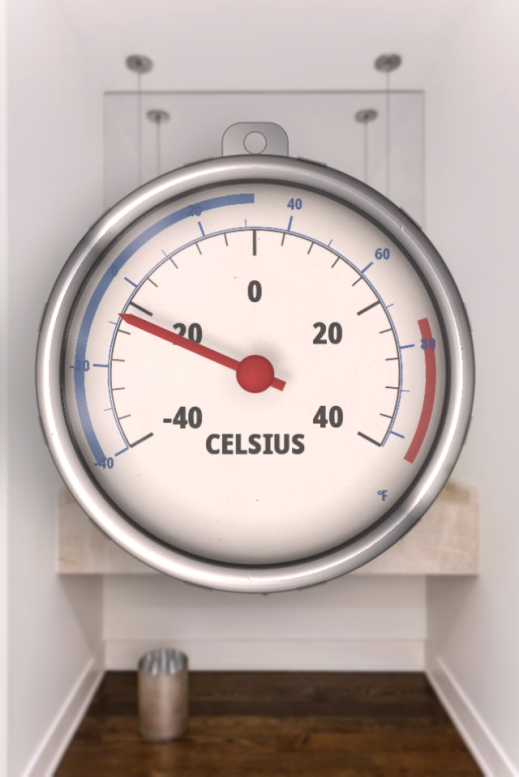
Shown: -22 °C
